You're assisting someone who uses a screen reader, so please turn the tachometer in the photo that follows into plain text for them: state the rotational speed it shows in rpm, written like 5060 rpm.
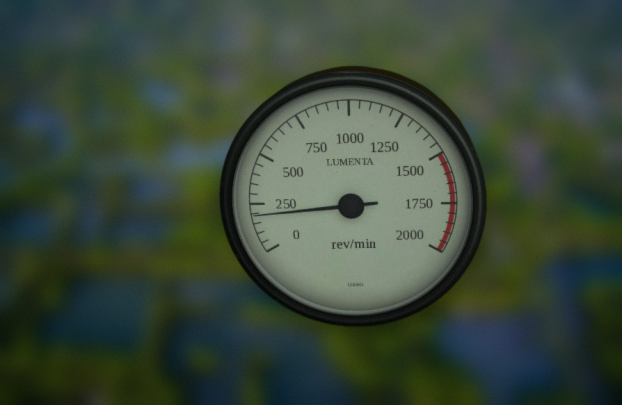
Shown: 200 rpm
